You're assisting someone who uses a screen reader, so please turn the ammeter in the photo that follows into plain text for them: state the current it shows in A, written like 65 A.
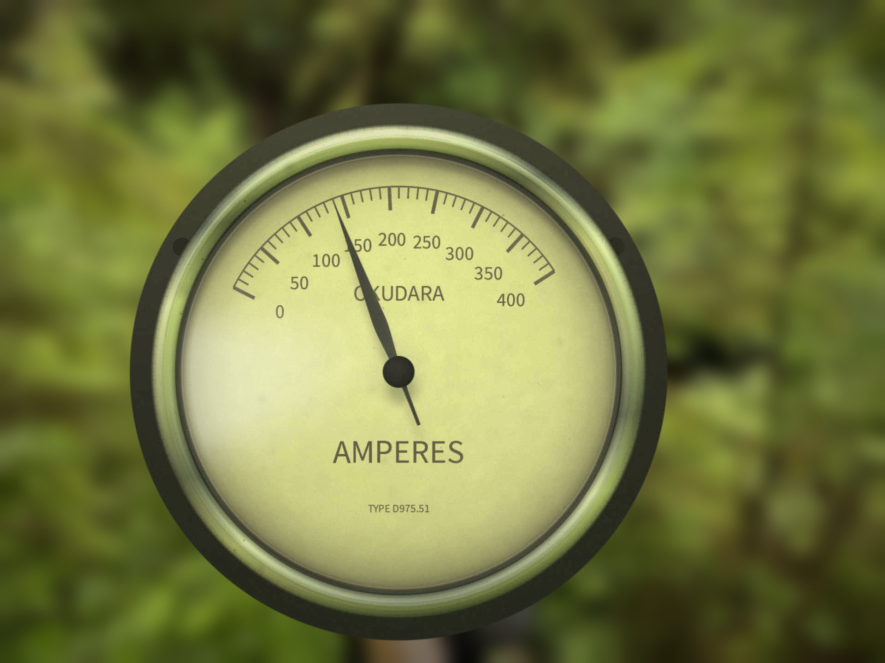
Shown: 140 A
